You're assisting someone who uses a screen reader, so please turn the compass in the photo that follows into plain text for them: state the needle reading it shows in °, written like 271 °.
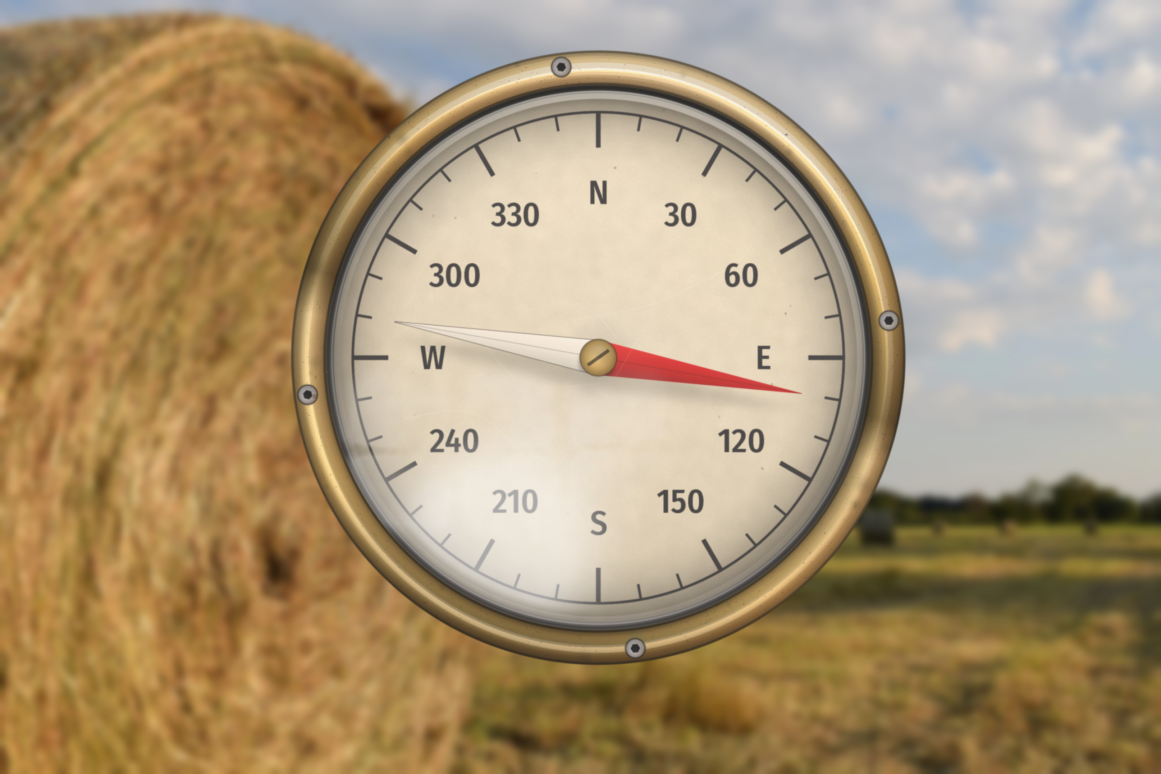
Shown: 100 °
